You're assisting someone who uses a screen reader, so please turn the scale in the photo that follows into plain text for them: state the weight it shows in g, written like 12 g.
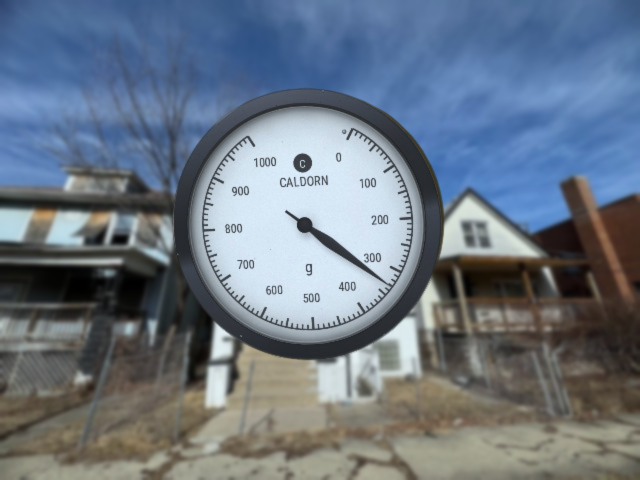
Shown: 330 g
